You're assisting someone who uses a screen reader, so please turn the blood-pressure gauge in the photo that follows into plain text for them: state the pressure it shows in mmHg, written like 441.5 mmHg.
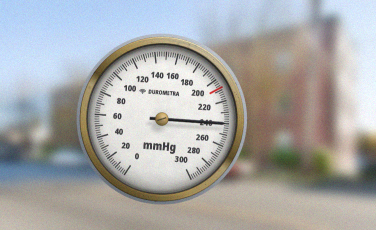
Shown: 240 mmHg
